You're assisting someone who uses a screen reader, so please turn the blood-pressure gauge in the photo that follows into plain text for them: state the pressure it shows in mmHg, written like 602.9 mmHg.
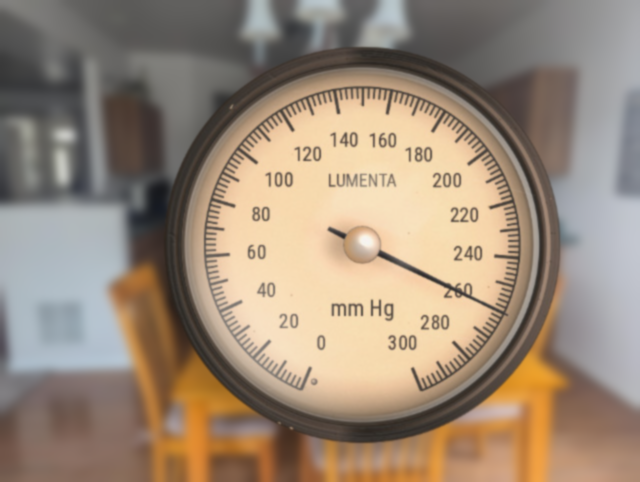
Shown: 260 mmHg
